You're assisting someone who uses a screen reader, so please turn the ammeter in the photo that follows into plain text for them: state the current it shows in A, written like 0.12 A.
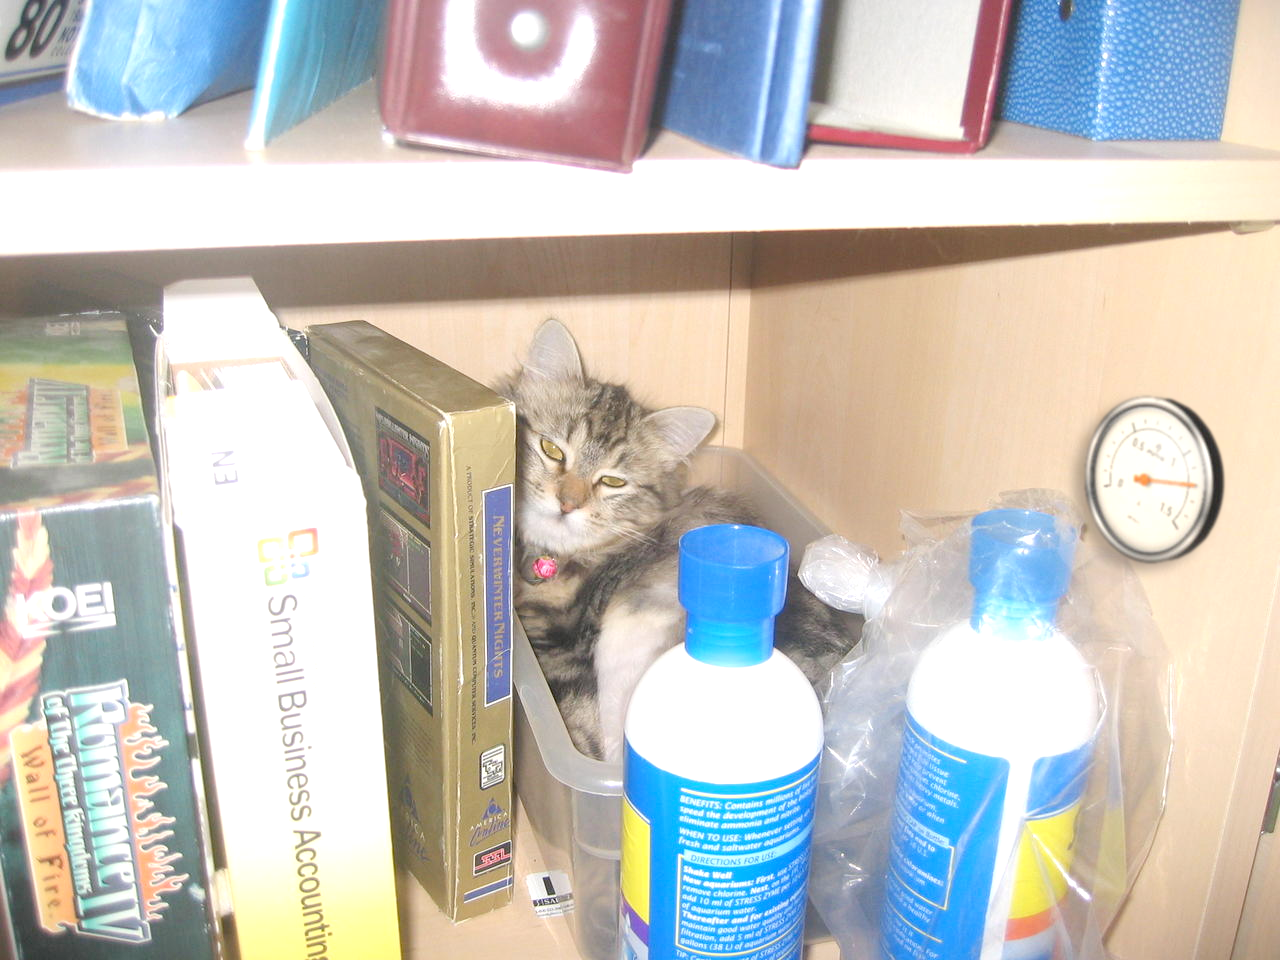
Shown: 1.2 A
